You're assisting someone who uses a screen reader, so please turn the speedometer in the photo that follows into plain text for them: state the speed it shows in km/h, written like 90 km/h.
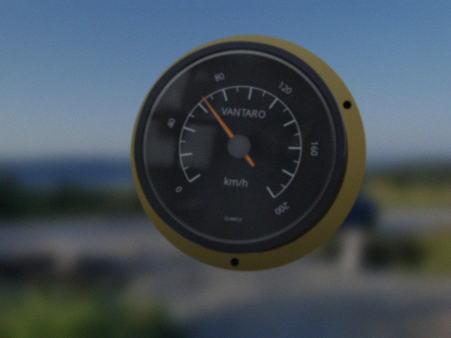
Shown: 65 km/h
